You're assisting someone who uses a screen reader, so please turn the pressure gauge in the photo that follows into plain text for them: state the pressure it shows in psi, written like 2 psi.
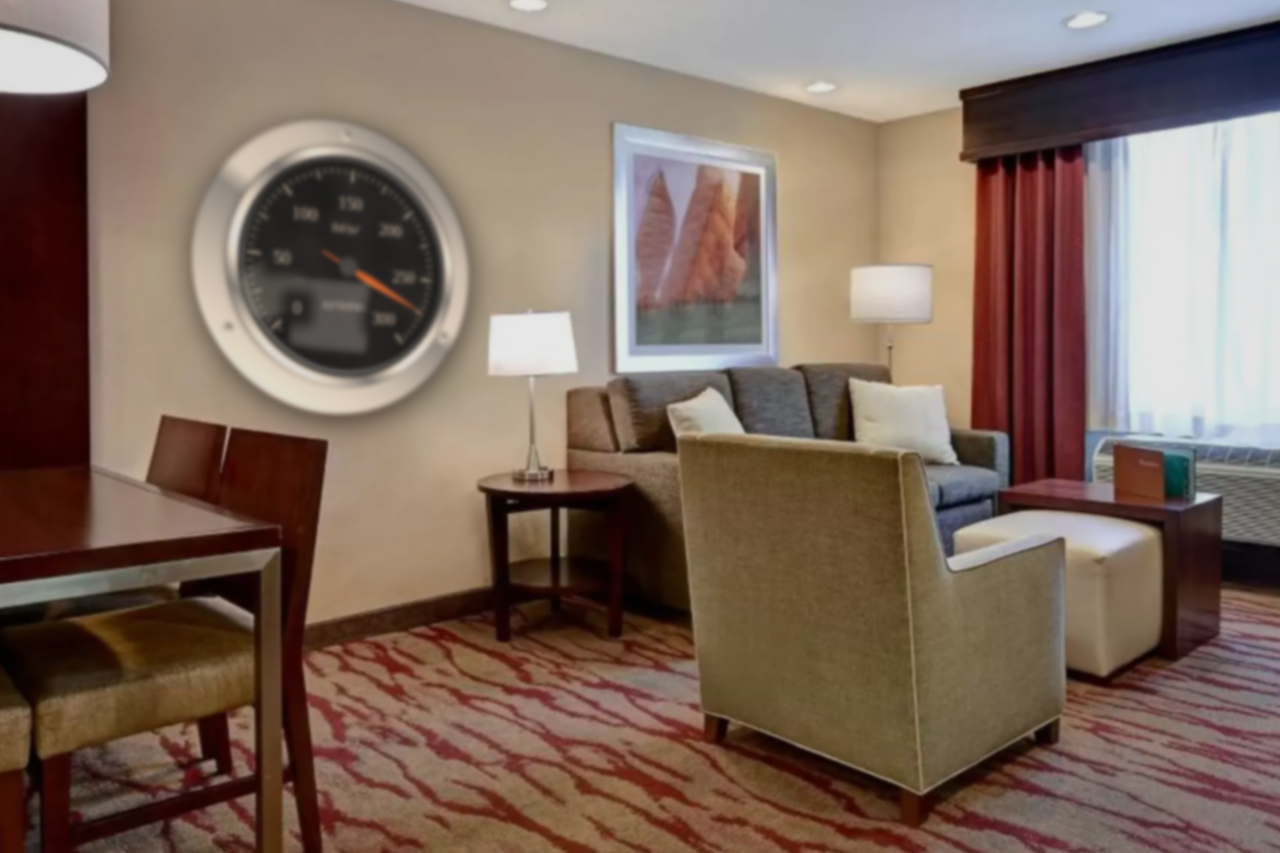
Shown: 275 psi
